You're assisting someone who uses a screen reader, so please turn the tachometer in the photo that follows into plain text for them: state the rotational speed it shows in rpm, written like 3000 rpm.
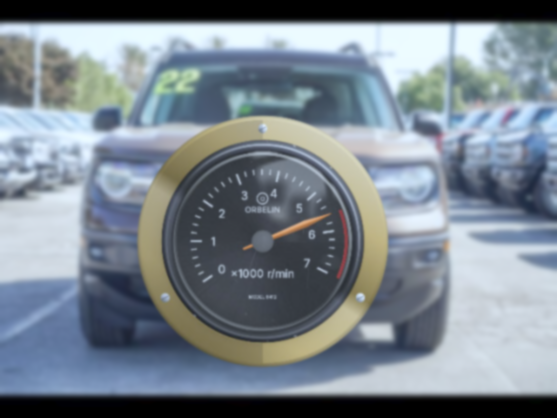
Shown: 5600 rpm
